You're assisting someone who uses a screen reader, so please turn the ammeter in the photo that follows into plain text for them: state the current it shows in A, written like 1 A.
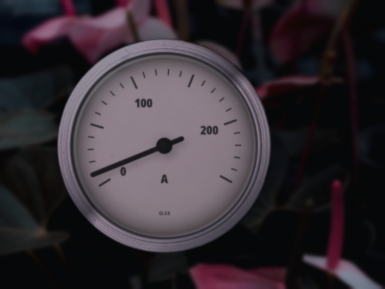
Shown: 10 A
